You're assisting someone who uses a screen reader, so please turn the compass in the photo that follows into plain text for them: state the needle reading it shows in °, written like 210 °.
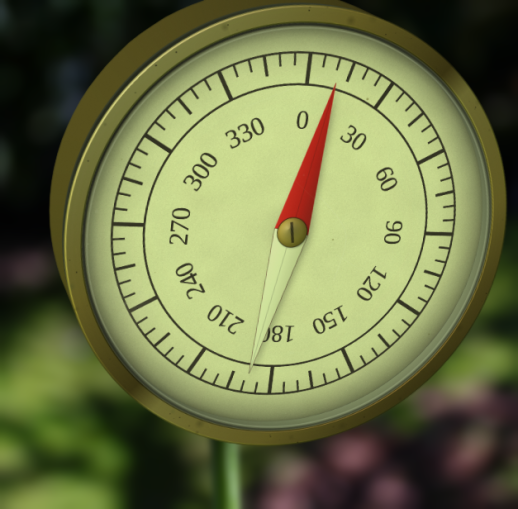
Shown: 10 °
